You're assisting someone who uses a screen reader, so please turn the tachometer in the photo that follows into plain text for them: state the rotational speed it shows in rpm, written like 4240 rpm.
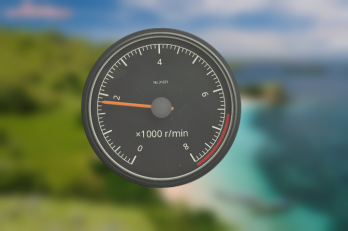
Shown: 1800 rpm
